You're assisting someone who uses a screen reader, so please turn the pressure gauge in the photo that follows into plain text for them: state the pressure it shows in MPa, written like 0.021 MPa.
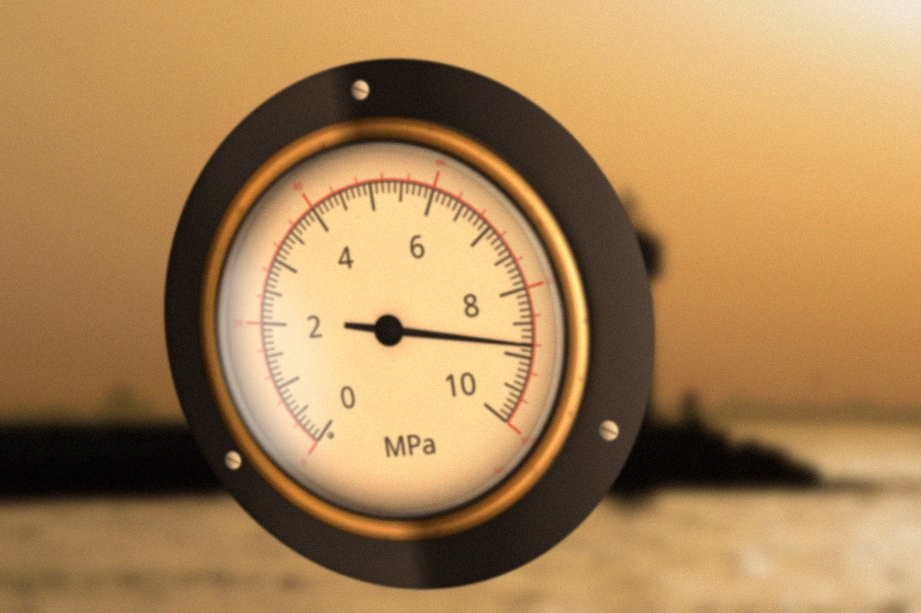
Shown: 8.8 MPa
